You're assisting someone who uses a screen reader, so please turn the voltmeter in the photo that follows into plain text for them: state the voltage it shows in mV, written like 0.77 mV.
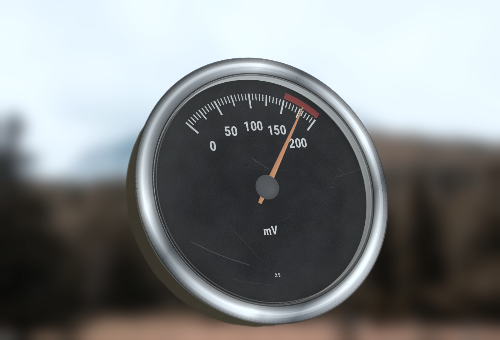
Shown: 175 mV
